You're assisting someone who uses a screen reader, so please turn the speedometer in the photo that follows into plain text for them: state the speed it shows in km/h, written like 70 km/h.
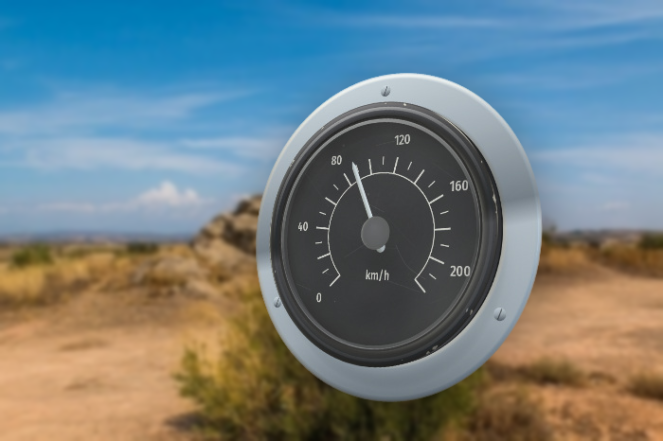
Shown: 90 km/h
